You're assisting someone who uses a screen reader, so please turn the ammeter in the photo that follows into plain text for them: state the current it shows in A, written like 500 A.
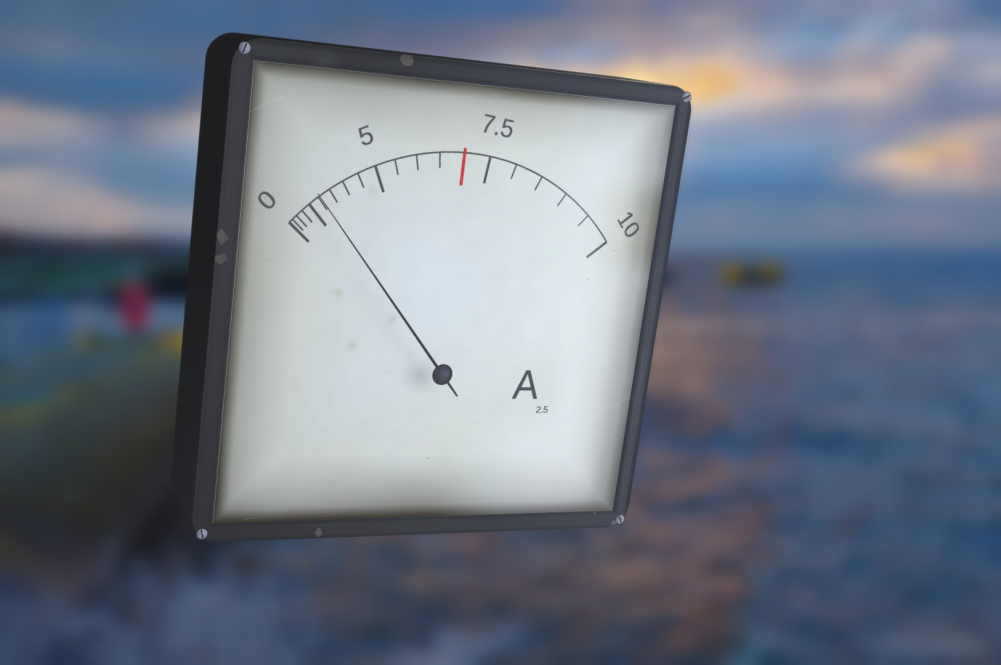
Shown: 3 A
